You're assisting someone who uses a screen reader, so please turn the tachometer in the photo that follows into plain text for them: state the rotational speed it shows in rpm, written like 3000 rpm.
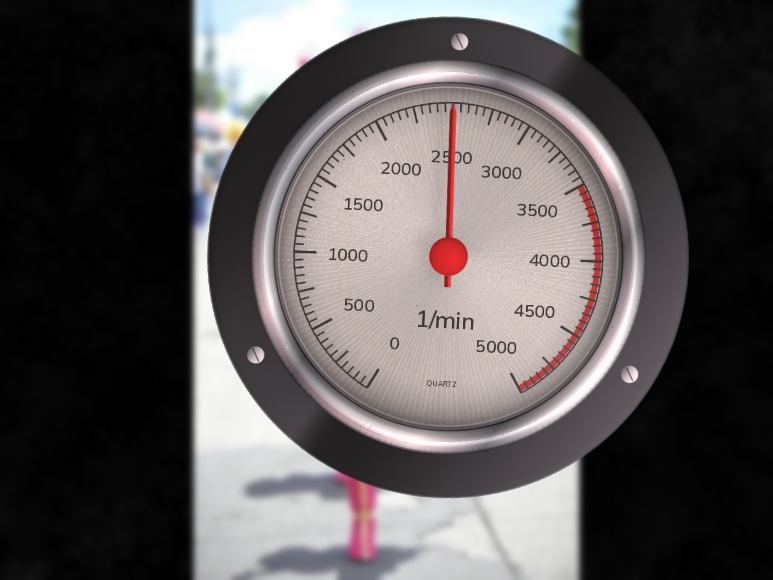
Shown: 2500 rpm
